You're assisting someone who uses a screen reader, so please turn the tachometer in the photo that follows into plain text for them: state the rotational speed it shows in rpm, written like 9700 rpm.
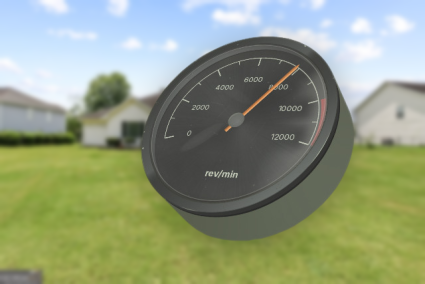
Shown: 8000 rpm
